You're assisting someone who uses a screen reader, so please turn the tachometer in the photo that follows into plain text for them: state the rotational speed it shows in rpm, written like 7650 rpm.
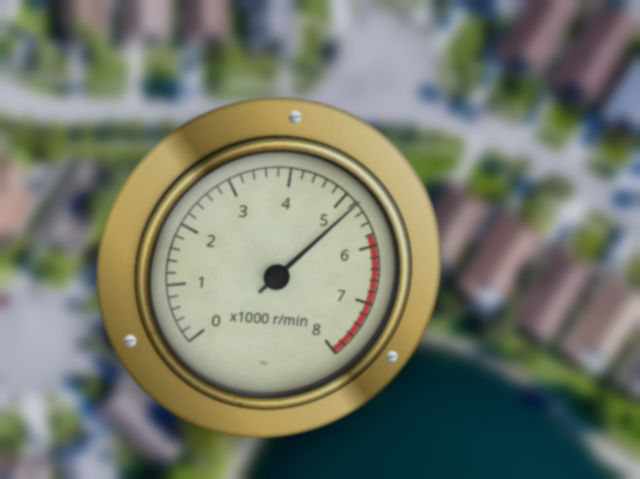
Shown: 5200 rpm
